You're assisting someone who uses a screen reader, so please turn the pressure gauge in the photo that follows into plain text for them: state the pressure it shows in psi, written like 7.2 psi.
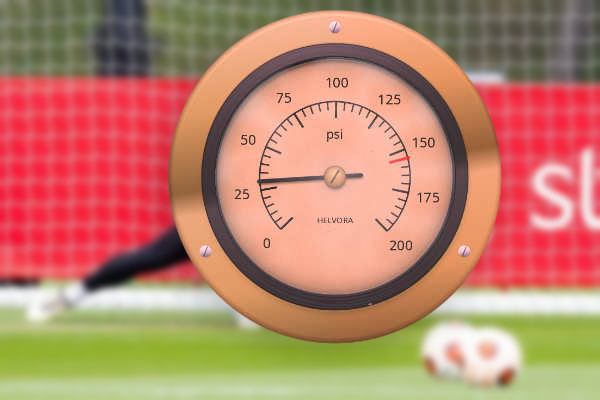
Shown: 30 psi
